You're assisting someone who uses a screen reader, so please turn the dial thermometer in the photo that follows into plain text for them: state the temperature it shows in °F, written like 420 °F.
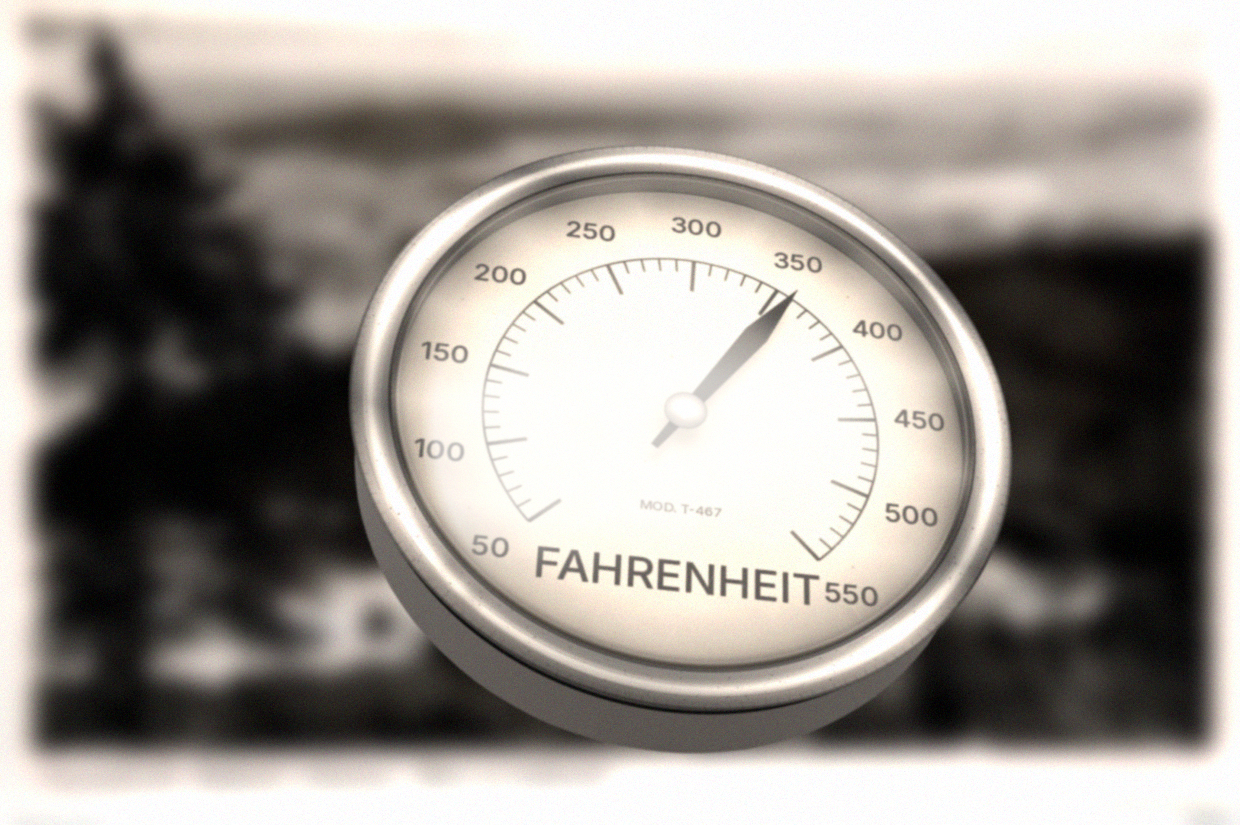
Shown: 360 °F
